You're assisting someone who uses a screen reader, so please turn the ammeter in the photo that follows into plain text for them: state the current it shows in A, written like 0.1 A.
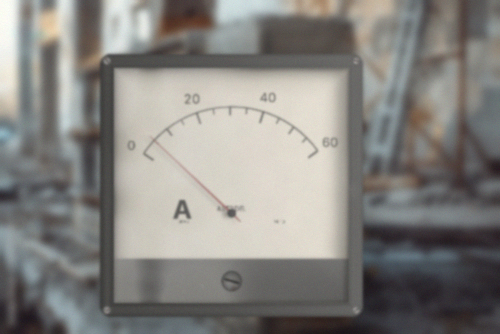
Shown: 5 A
